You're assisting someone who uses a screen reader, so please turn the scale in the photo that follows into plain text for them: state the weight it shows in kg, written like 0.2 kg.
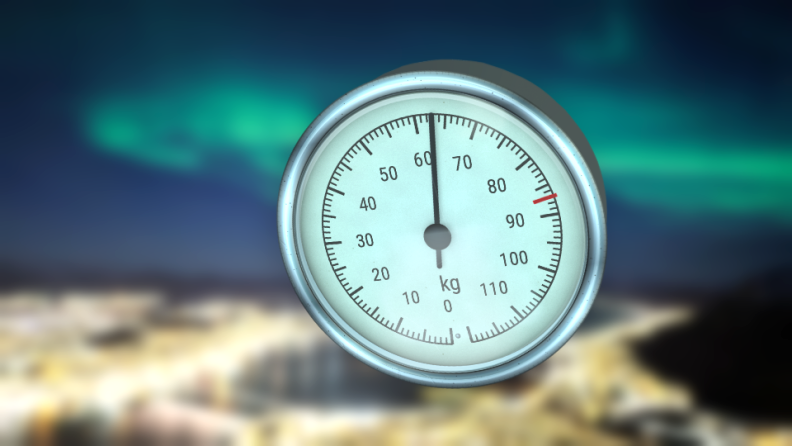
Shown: 63 kg
